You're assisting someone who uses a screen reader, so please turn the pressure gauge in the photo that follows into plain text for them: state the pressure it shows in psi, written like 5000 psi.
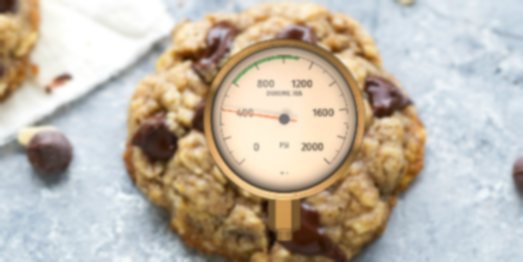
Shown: 400 psi
